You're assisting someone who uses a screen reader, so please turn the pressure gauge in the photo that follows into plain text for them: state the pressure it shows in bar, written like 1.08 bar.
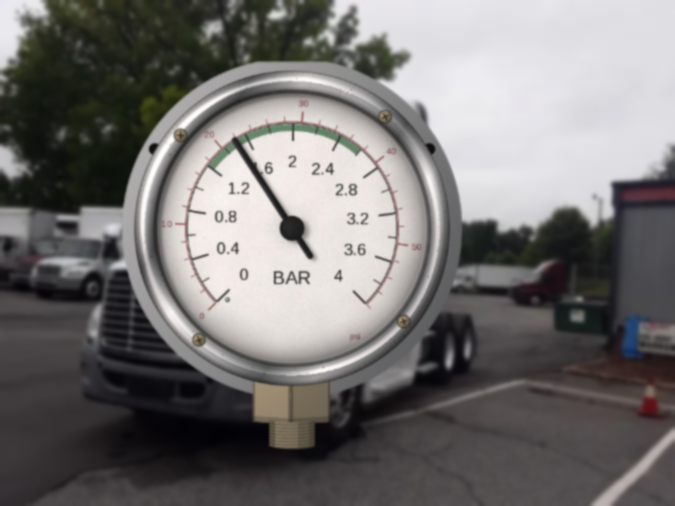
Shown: 1.5 bar
